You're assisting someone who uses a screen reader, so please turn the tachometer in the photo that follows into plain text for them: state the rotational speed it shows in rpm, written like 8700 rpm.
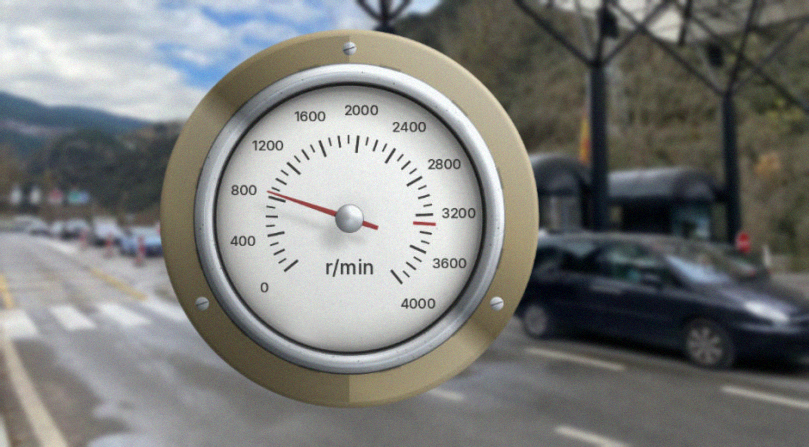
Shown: 850 rpm
